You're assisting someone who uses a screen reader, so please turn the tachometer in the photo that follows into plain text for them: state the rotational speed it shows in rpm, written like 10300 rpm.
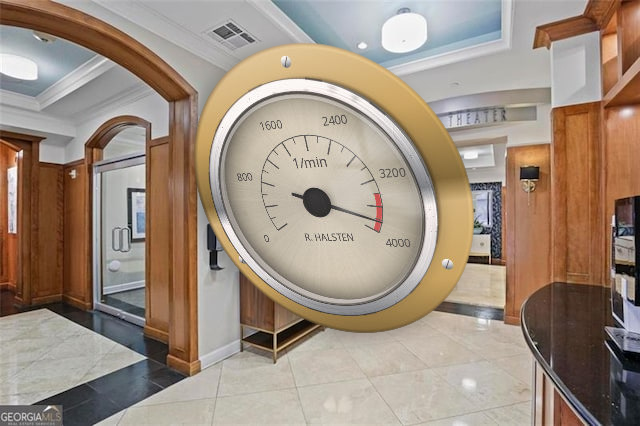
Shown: 3800 rpm
